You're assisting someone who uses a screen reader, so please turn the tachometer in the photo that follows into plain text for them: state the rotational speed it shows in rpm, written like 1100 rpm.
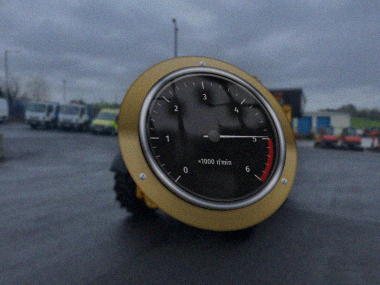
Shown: 5000 rpm
